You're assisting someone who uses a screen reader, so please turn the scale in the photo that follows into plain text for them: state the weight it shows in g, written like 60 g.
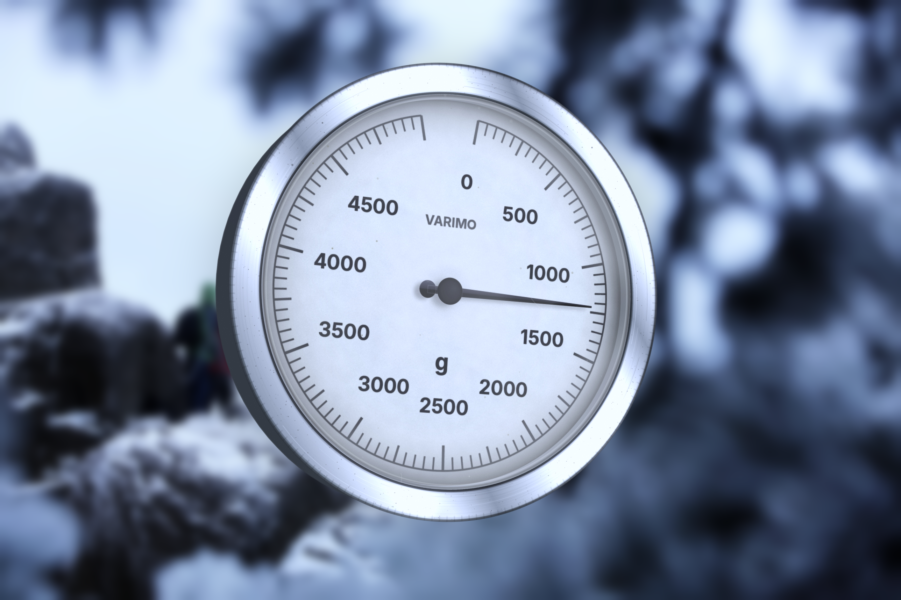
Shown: 1225 g
